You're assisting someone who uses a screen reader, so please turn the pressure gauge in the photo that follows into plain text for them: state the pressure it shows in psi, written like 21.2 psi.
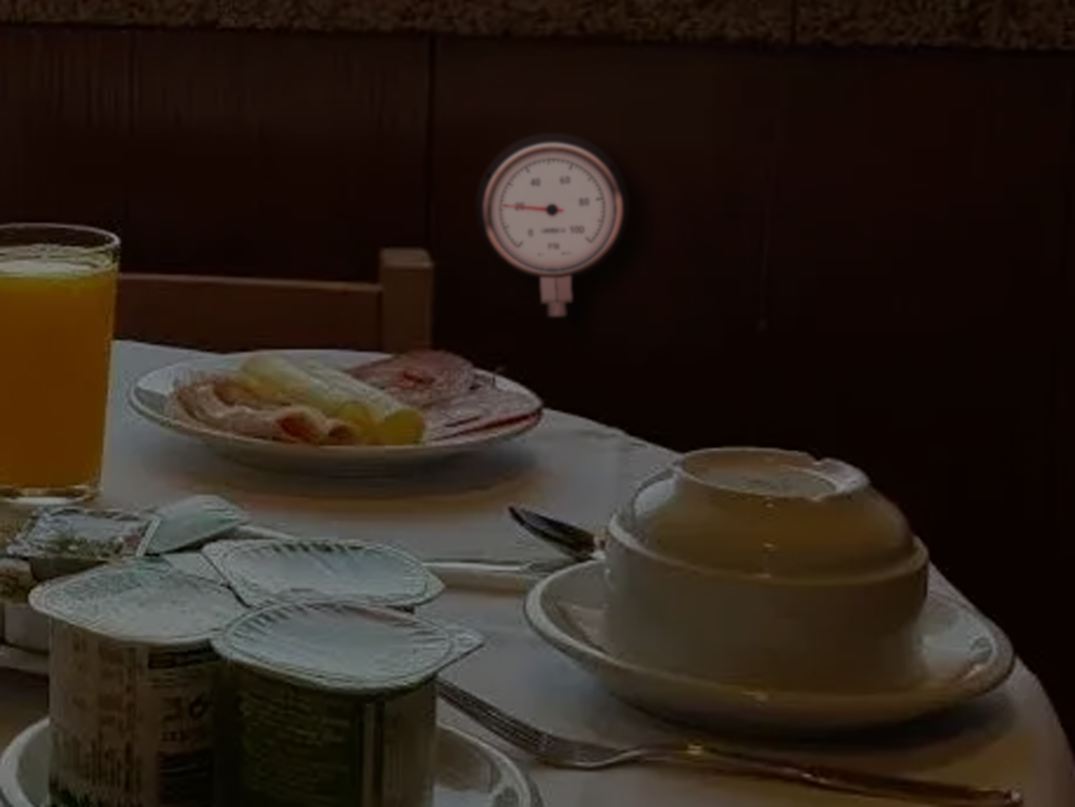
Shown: 20 psi
